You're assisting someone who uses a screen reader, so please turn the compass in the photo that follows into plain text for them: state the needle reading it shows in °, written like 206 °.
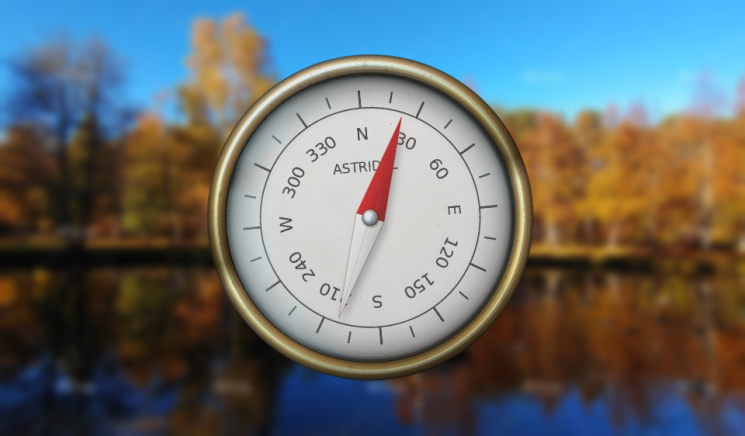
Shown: 22.5 °
